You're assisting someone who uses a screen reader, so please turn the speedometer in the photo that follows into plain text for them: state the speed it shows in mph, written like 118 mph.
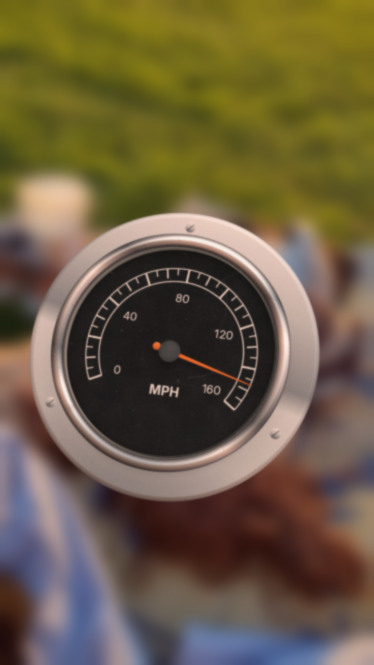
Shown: 147.5 mph
